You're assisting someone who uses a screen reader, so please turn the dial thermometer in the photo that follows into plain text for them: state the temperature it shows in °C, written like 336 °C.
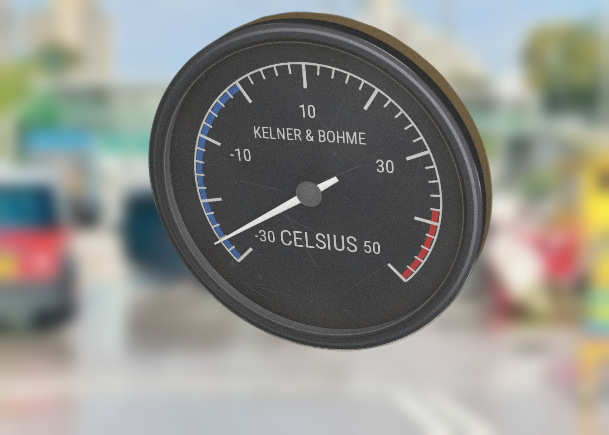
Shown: -26 °C
